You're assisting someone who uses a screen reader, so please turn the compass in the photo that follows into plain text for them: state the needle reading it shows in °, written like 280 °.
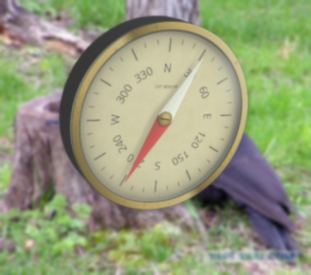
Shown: 210 °
